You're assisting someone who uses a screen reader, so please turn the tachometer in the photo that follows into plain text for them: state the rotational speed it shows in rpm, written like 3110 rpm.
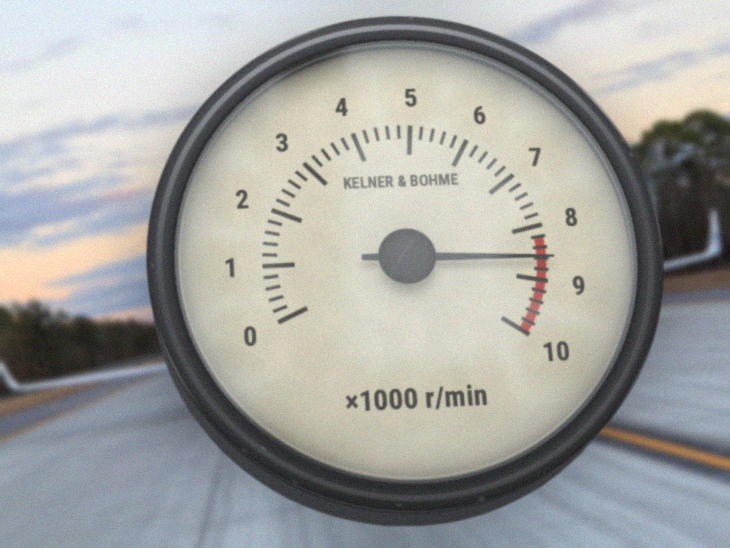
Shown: 8600 rpm
